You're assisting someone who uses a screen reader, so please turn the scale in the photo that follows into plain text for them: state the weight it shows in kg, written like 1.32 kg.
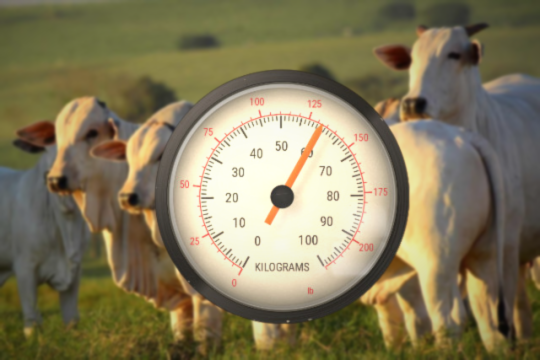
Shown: 60 kg
